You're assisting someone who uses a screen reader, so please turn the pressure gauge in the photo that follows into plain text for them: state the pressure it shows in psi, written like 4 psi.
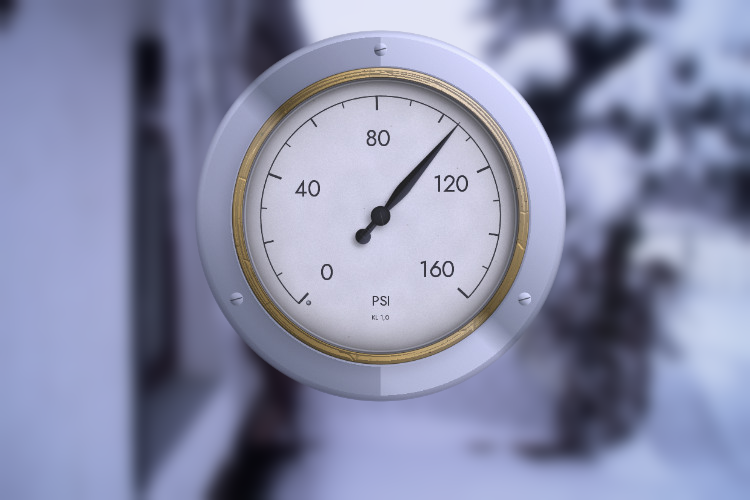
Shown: 105 psi
